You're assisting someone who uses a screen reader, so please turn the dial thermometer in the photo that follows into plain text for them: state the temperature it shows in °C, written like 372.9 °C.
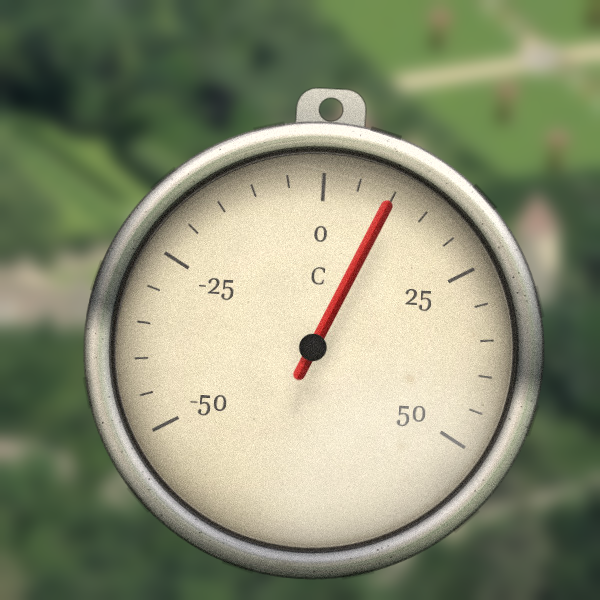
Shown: 10 °C
